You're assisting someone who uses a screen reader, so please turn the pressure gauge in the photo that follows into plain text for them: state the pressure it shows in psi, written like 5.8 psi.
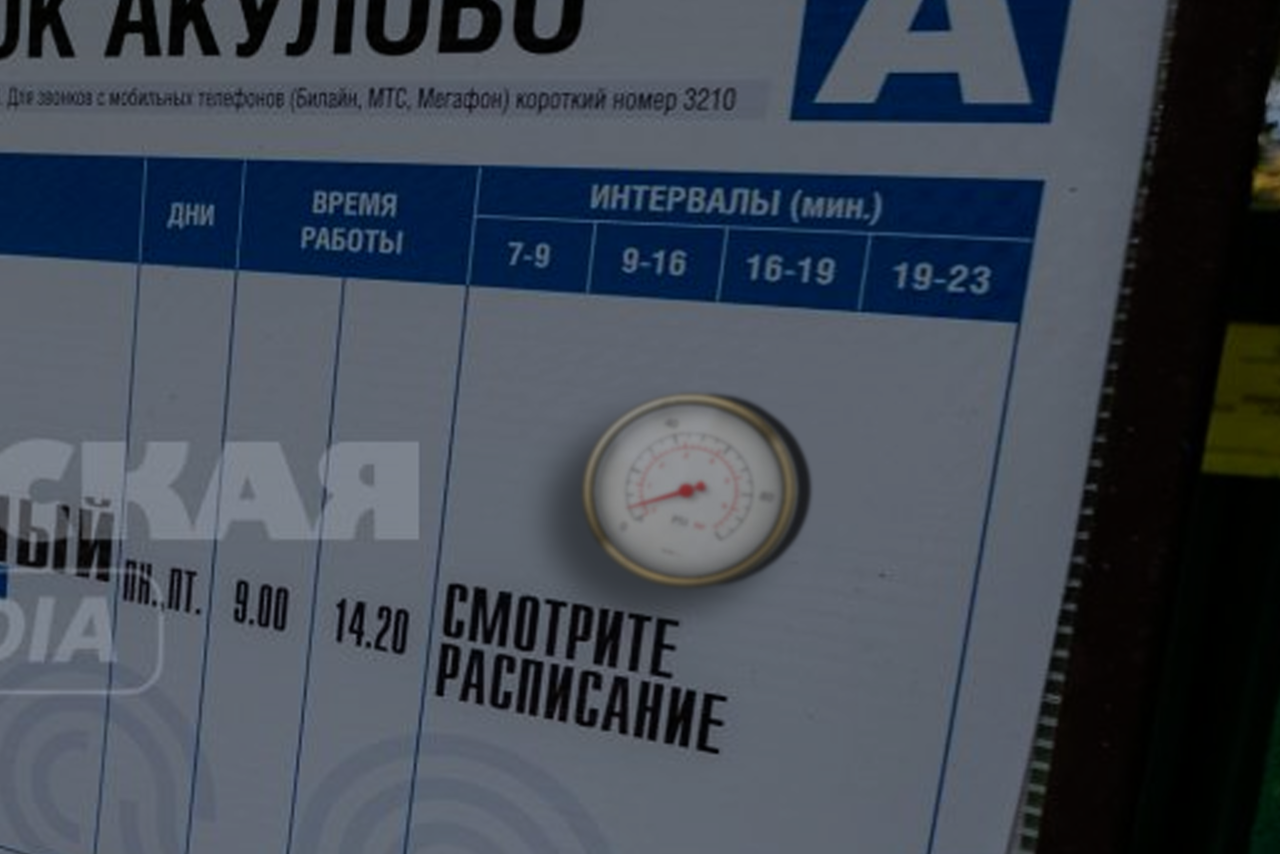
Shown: 5 psi
